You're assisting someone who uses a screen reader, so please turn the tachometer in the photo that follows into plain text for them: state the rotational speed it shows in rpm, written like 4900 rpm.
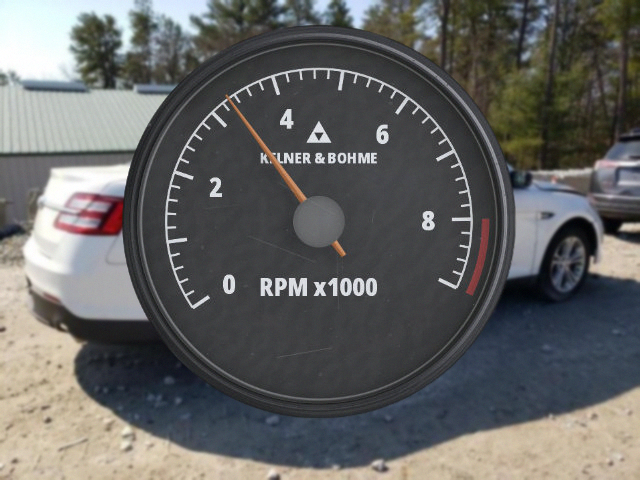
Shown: 3300 rpm
